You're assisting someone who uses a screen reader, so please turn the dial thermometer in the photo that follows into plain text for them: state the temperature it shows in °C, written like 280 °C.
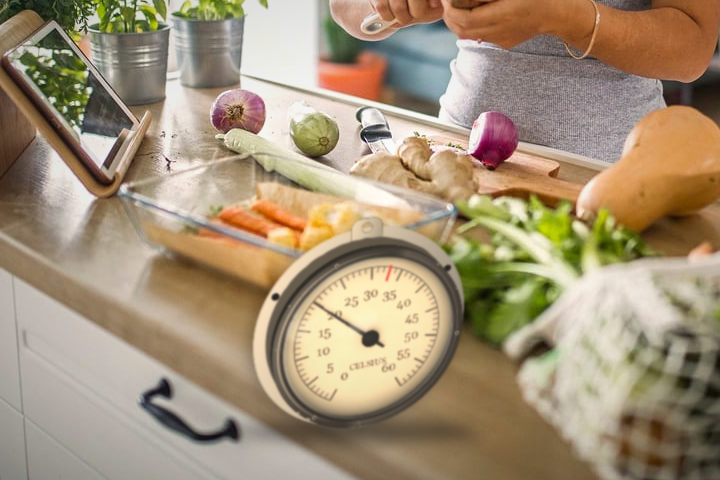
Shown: 20 °C
